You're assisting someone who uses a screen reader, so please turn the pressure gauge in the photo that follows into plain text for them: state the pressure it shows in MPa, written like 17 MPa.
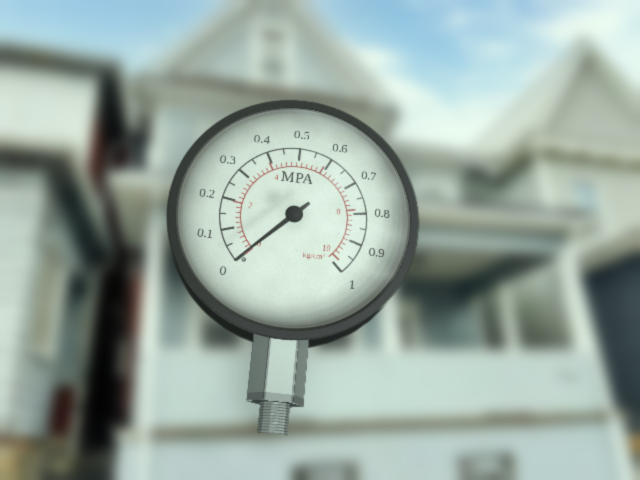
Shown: 0 MPa
